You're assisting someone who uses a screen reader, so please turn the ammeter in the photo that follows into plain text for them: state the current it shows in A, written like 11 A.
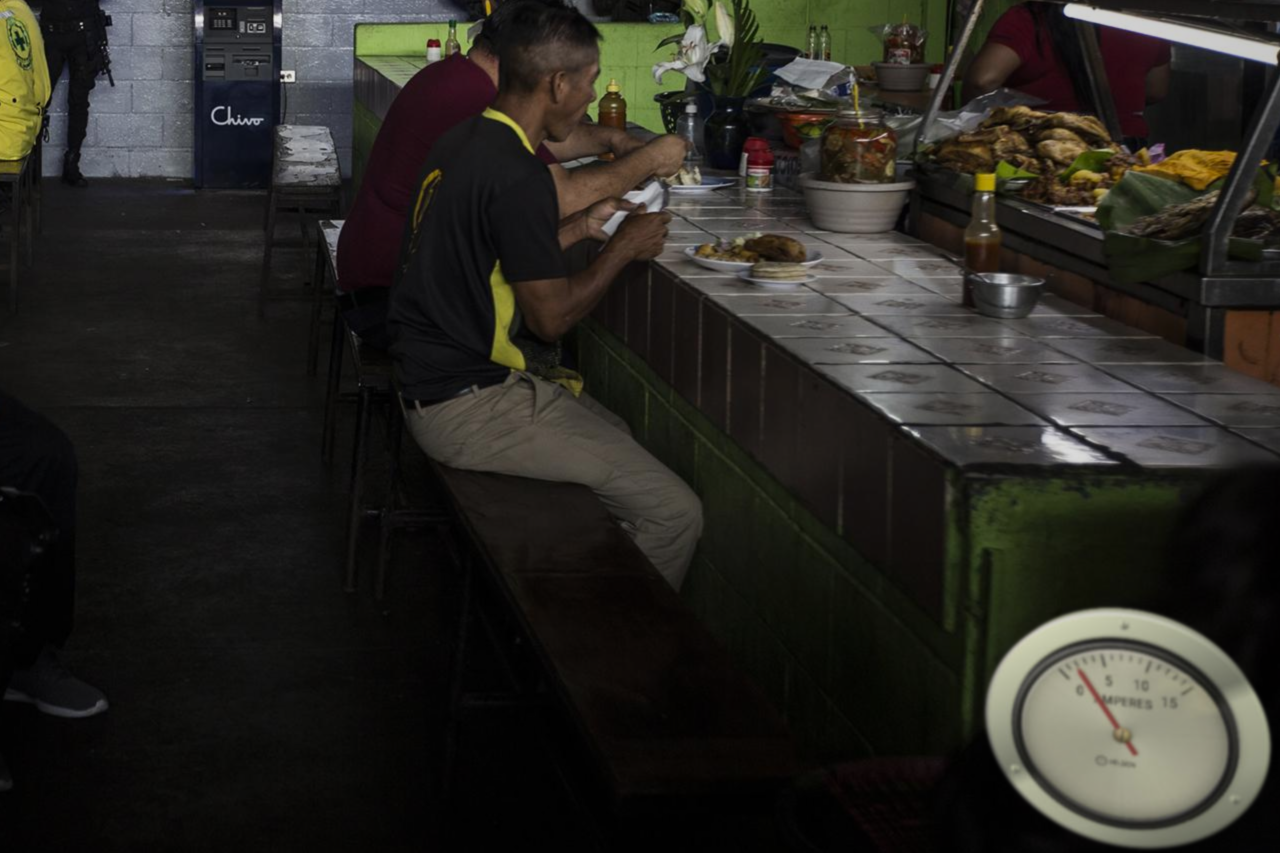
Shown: 2 A
